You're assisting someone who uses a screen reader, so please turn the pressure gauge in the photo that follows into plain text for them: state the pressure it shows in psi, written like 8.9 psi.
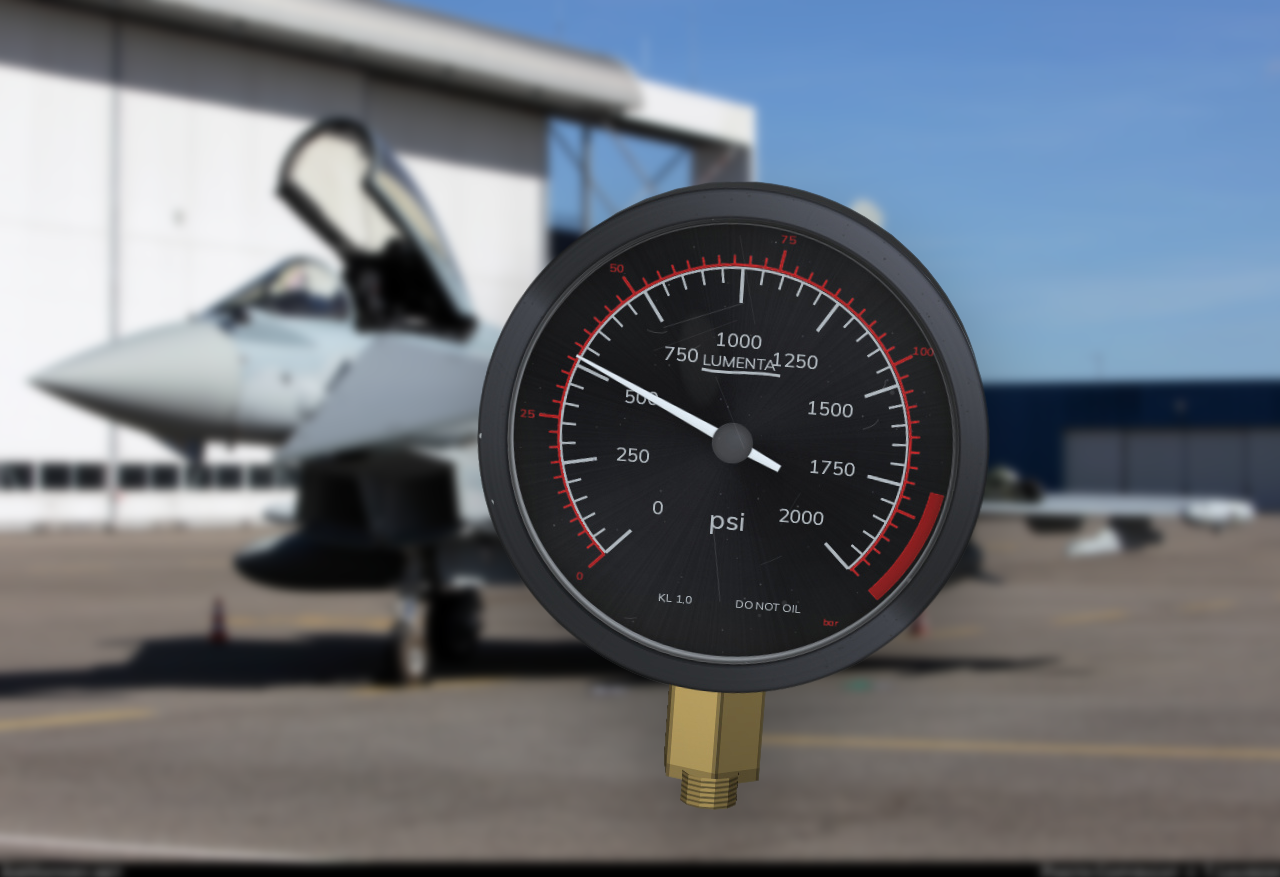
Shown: 525 psi
